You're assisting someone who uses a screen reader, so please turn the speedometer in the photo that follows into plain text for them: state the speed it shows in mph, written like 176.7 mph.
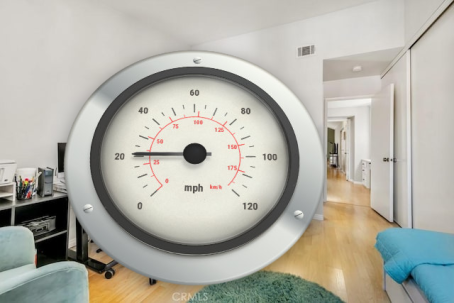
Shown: 20 mph
